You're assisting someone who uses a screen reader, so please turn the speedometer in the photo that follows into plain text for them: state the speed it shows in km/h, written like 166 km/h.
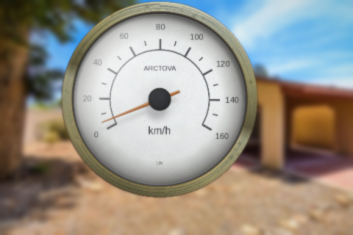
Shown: 5 km/h
